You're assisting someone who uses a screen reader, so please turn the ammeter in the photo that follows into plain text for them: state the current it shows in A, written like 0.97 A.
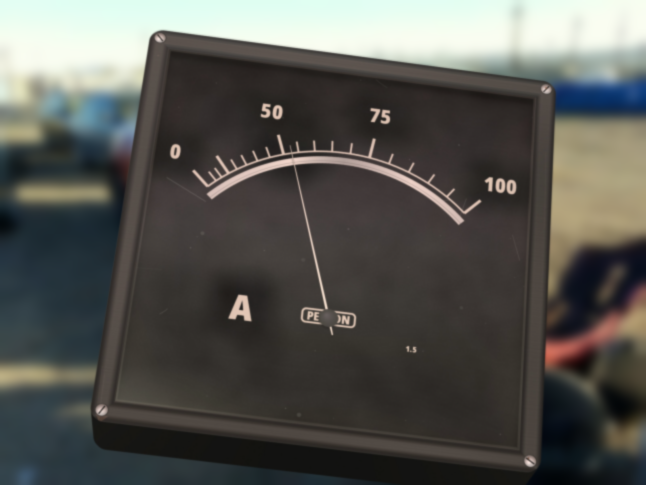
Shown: 52.5 A
